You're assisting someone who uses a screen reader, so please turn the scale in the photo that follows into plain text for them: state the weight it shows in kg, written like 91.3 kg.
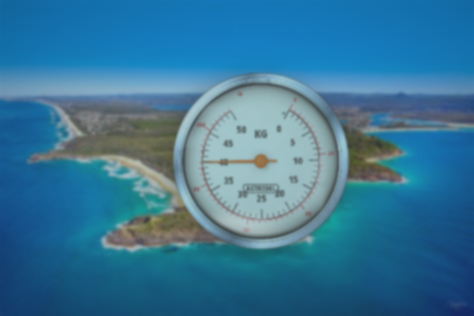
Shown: 40 kg
